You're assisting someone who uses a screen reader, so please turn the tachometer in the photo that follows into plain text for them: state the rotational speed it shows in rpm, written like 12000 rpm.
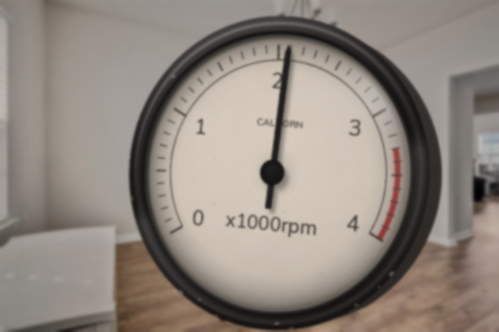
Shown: 2100 rpm
